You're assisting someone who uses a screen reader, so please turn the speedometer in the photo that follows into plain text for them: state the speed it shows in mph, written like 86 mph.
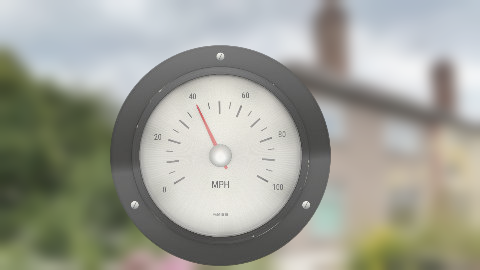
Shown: 40 mph
